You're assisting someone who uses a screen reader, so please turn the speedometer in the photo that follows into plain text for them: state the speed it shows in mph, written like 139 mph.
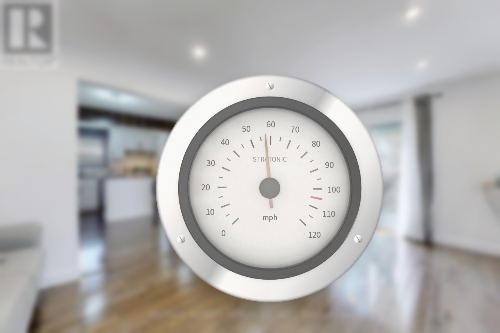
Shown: 57.5 mph
